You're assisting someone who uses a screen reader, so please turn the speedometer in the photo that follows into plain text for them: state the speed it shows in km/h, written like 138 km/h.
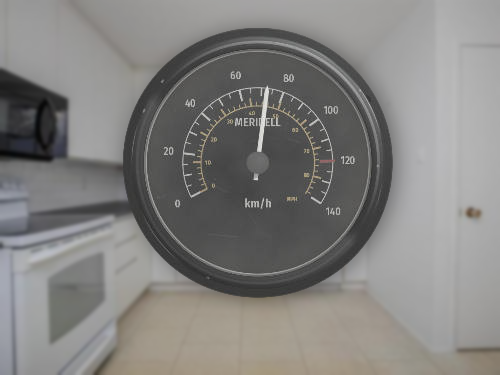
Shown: 72.5 km/h
